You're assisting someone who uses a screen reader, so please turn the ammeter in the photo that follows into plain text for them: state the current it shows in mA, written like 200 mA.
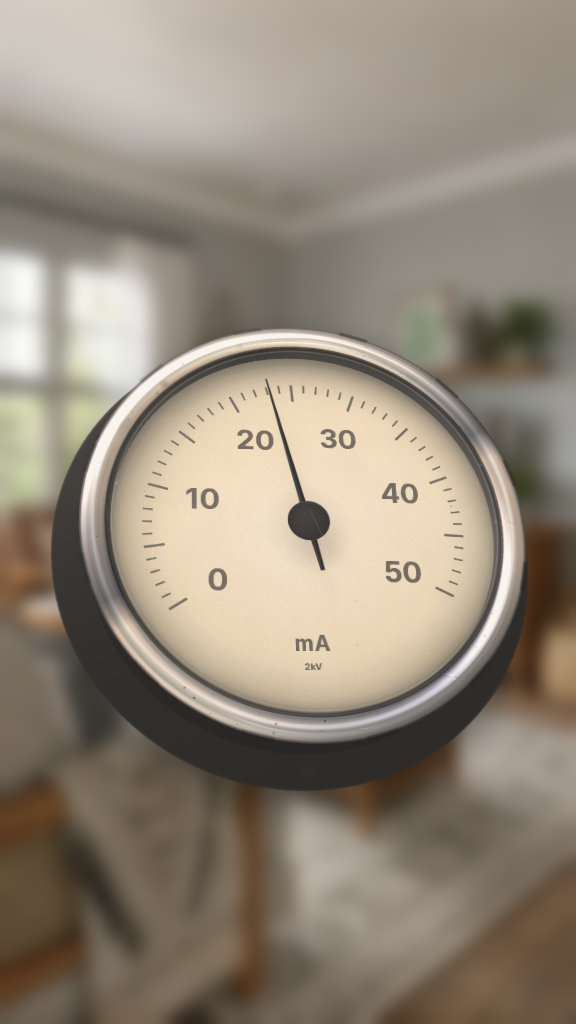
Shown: 23 mA
